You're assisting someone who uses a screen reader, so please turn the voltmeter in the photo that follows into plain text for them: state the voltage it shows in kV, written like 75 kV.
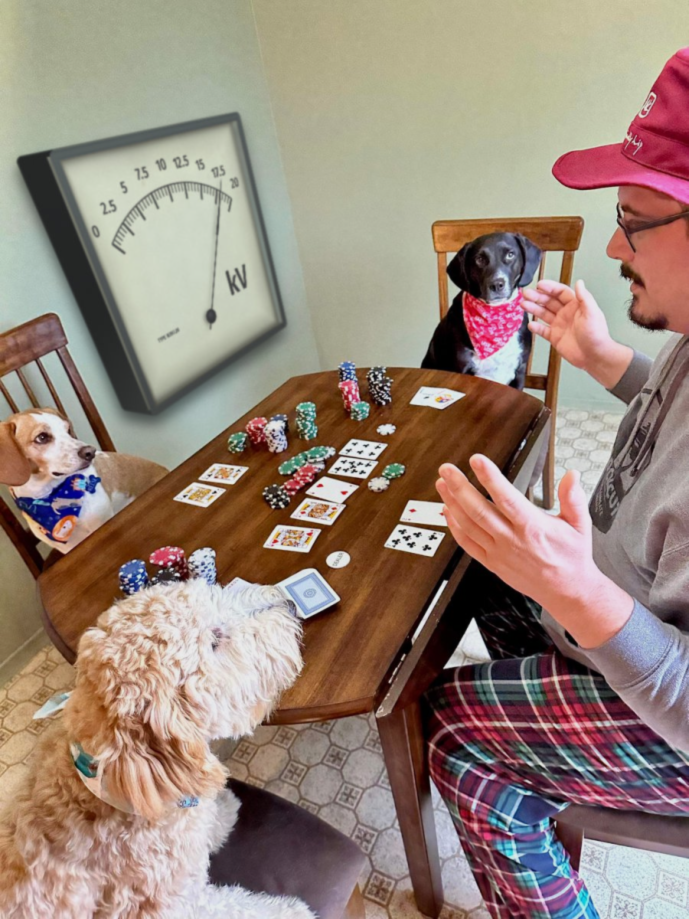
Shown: 17.5 kV
